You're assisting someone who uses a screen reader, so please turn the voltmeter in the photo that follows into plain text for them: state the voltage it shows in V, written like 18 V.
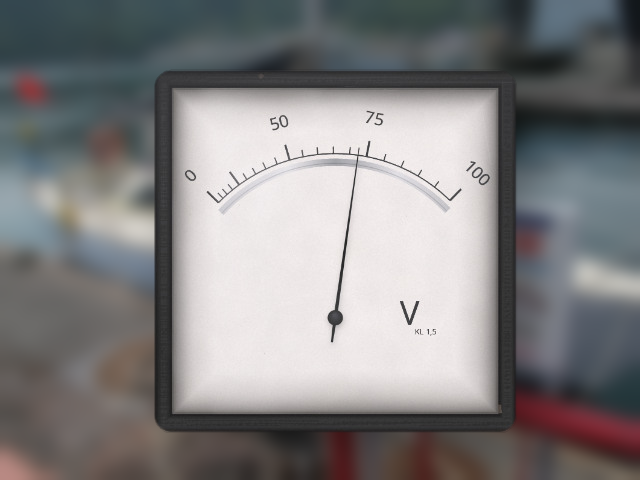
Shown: 72.5 V
